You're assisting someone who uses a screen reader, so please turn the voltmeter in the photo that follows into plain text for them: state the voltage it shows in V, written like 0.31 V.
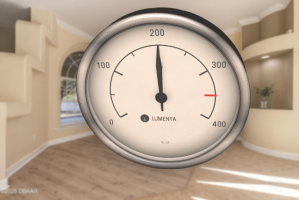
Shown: 200 V
